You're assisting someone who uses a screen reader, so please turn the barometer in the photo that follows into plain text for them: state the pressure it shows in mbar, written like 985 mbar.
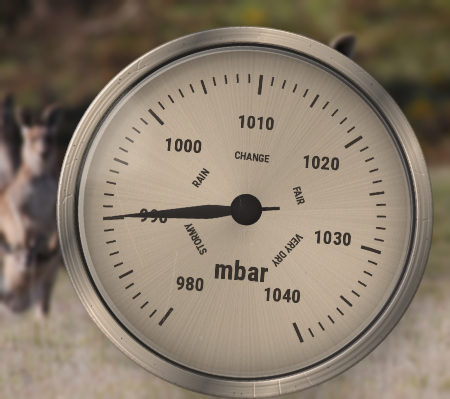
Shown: 990 mbar
